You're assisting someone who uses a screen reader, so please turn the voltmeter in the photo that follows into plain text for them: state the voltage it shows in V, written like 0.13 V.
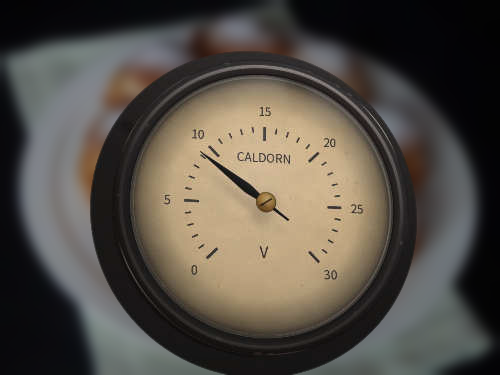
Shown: 9 V
